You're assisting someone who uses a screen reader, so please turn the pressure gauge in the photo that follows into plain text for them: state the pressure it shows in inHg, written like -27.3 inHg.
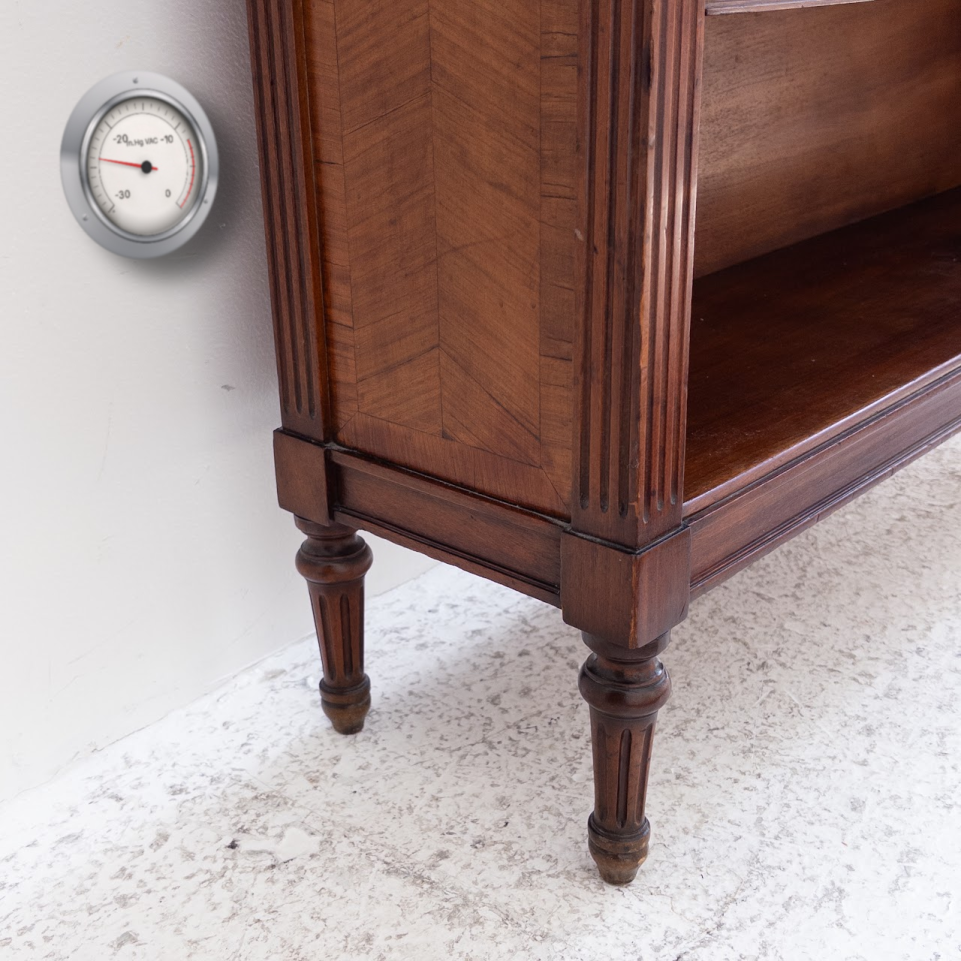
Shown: -24 inHg
